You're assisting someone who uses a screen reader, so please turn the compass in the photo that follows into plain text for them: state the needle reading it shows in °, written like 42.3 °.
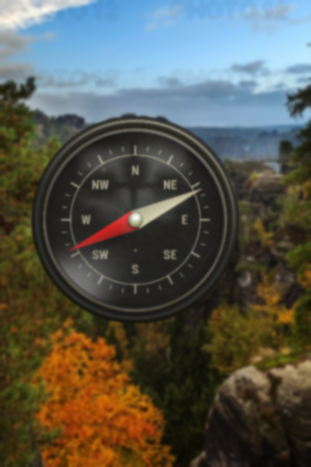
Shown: 245 °
